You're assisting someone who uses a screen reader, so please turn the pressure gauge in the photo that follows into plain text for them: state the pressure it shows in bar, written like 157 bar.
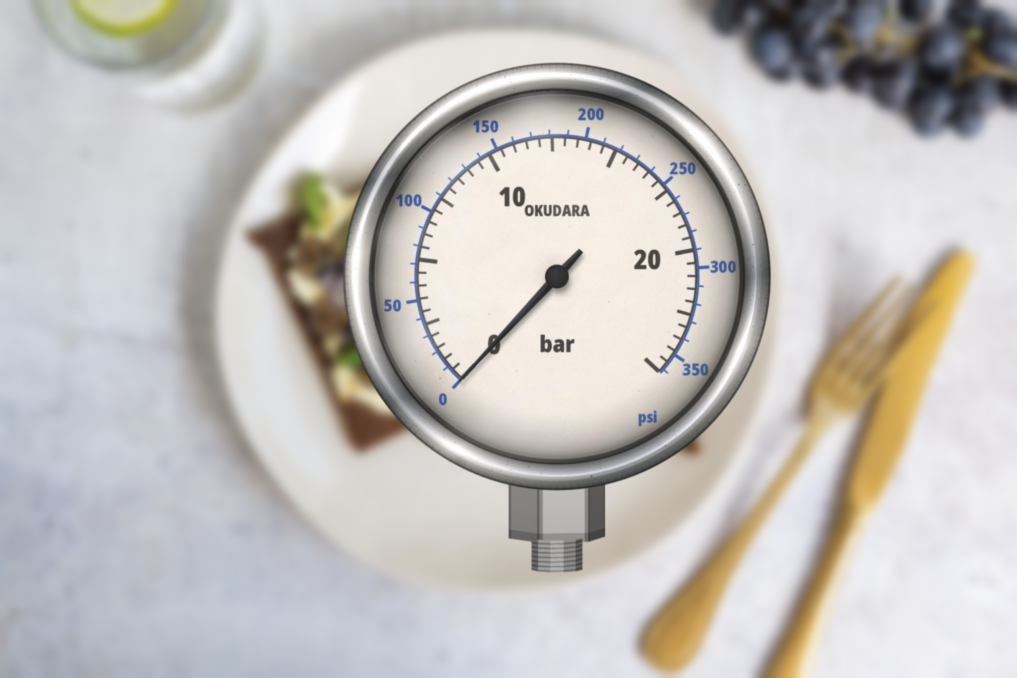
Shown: 0 bar
